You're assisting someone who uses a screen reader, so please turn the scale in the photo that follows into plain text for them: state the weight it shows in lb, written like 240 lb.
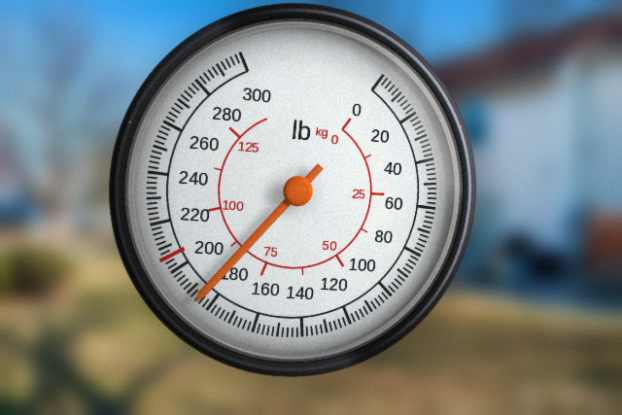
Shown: 186 lb
